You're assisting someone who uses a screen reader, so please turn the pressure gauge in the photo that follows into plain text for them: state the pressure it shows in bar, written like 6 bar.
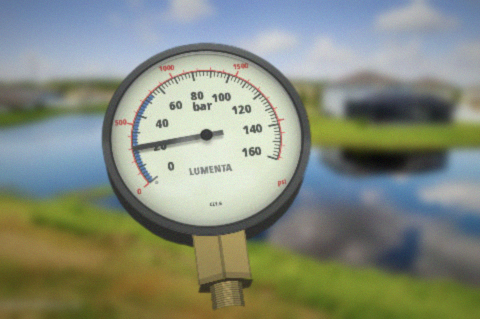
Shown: 20 bar
